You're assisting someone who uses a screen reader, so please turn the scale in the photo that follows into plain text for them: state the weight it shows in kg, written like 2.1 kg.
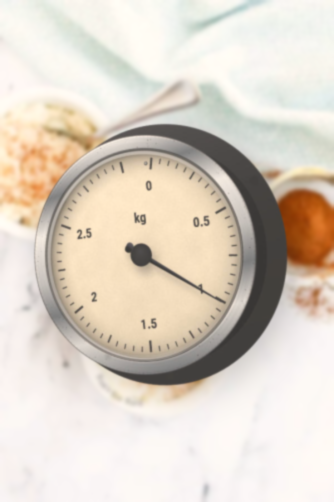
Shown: 1 kg
